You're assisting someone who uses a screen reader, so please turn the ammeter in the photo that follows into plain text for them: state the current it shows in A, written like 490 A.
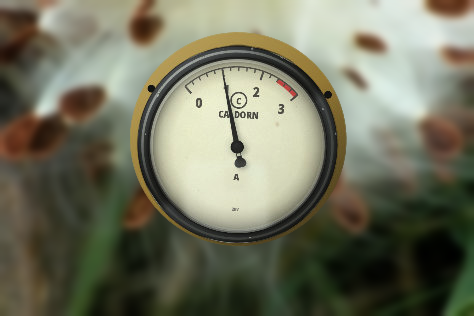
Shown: 1 A
